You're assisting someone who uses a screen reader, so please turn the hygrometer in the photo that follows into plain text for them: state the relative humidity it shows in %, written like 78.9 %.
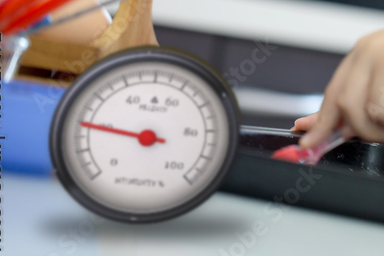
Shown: 20 %
